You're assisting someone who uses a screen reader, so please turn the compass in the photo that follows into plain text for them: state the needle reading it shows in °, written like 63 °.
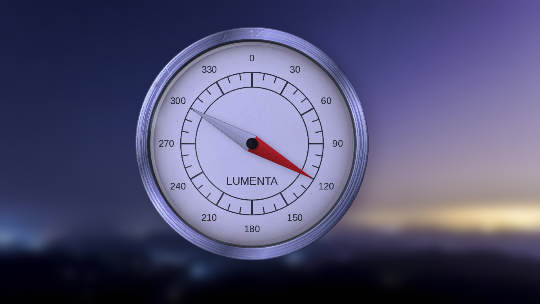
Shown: 120 °
